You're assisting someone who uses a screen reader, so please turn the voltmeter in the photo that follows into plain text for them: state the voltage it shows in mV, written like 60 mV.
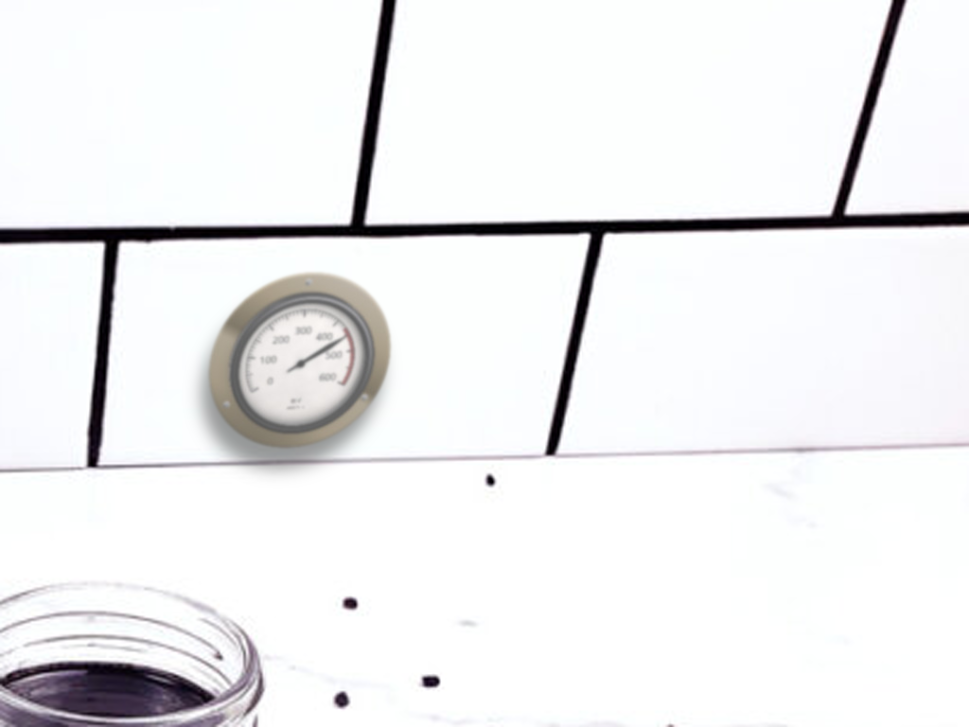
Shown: 450 mV
